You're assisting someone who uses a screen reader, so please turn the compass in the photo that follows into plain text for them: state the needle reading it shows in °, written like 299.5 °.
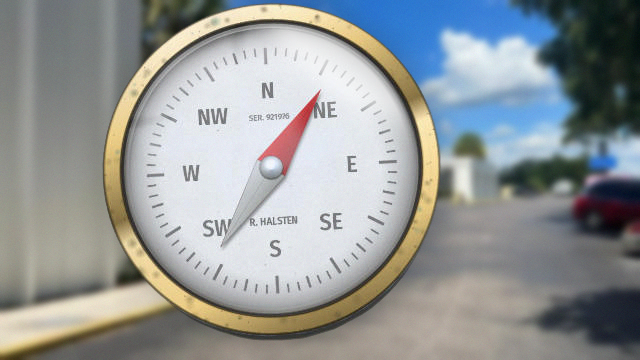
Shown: 35 °
